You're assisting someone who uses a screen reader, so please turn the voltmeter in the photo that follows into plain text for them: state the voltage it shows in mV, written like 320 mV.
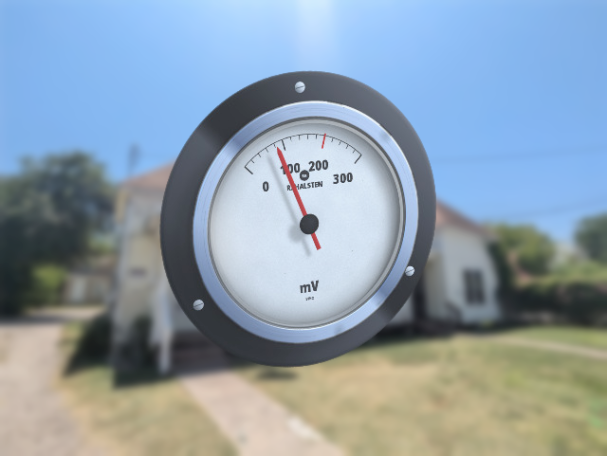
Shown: 80 mV
